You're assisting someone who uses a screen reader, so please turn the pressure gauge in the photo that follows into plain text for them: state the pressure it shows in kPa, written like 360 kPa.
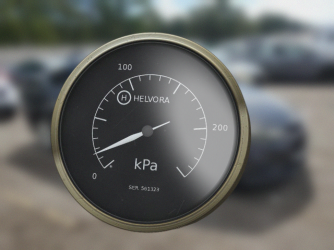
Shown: 15 kPa
